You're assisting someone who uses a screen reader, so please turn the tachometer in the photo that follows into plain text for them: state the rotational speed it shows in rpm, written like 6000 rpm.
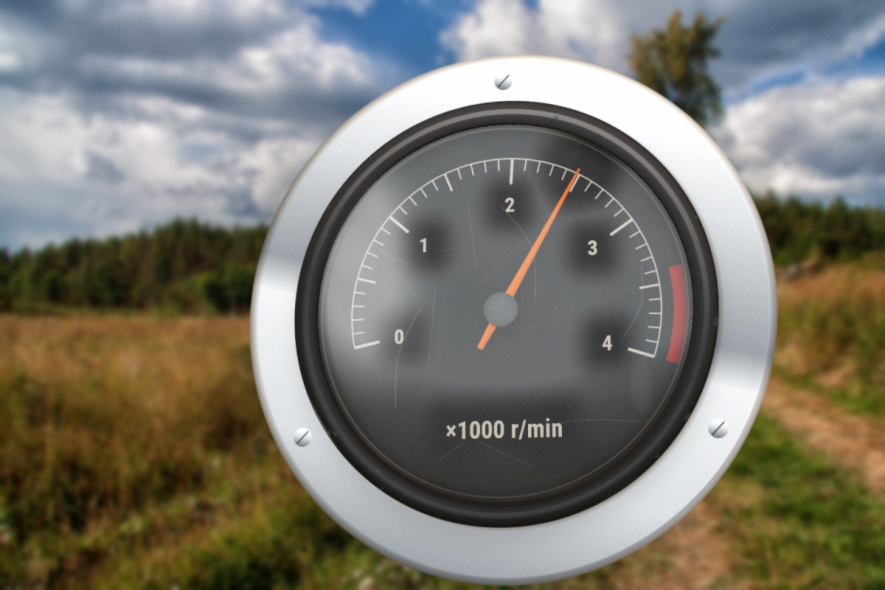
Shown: 2500 rpm
